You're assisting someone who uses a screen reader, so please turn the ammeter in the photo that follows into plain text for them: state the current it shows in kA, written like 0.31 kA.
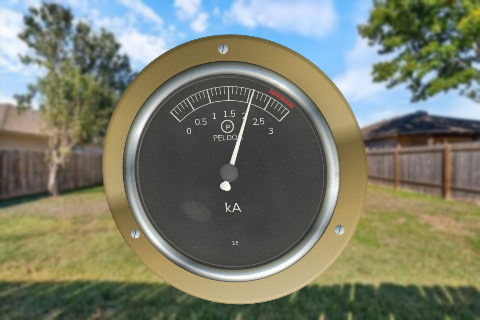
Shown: 2.1 kA
